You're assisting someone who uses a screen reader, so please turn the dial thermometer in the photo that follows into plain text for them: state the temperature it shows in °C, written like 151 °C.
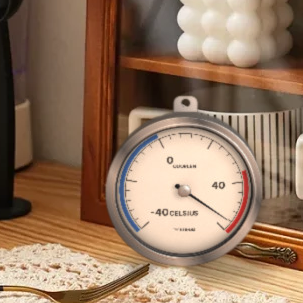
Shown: 56 °C
